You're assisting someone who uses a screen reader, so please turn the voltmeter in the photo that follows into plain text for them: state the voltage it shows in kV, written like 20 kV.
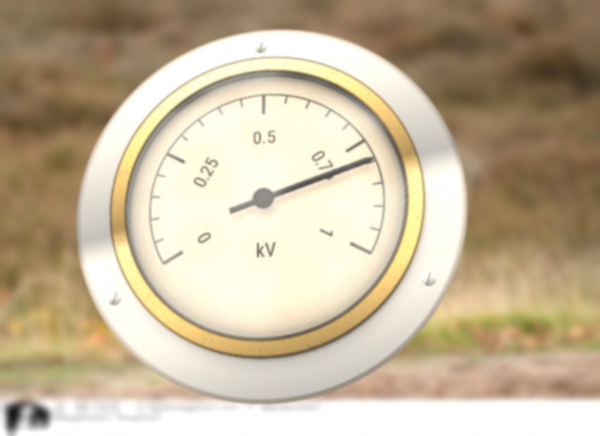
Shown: 0.8 kV
